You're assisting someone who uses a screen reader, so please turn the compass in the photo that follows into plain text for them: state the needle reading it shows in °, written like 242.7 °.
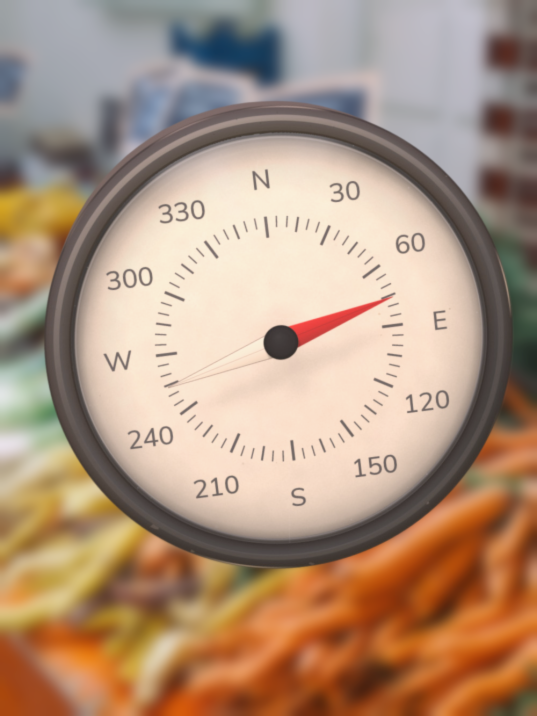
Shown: 75 °
